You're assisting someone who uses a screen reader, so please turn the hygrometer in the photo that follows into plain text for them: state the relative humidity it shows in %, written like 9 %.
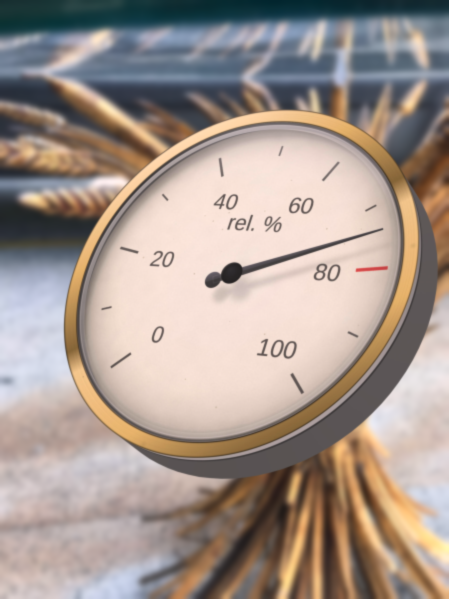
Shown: 75 %
